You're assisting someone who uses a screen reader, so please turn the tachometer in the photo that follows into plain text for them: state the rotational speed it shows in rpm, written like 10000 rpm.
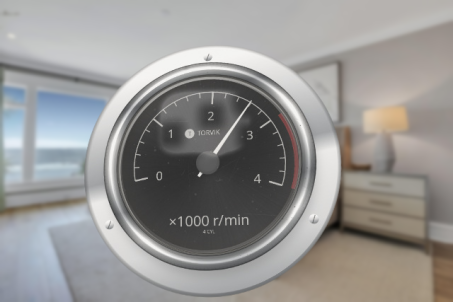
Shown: 2600 rpm
